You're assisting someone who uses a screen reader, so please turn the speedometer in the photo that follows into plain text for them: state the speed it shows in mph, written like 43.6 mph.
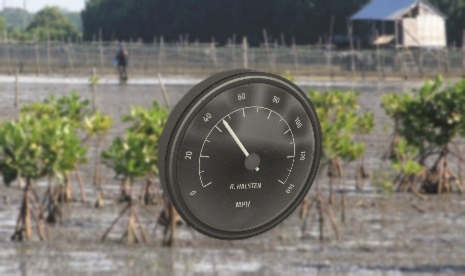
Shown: 45 mph
